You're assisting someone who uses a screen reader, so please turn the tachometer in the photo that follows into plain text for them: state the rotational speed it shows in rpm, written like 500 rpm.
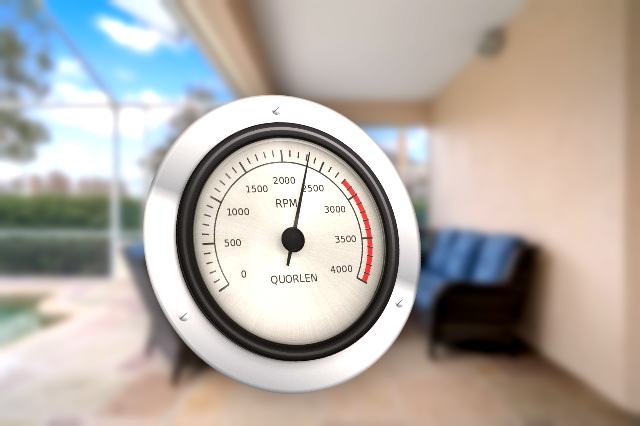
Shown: 2300 rpm
